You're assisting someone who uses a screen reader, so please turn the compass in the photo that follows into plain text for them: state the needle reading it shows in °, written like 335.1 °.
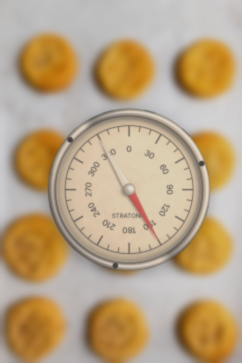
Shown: 150 °
